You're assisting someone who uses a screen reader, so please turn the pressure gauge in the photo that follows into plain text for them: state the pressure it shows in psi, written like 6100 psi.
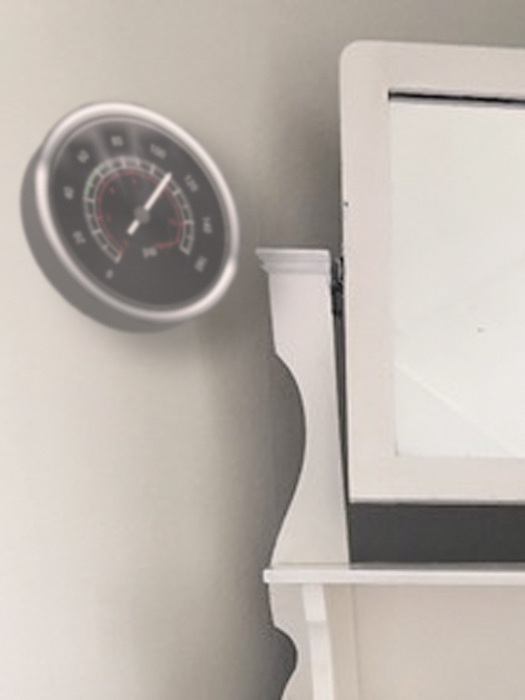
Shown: 110 psi
